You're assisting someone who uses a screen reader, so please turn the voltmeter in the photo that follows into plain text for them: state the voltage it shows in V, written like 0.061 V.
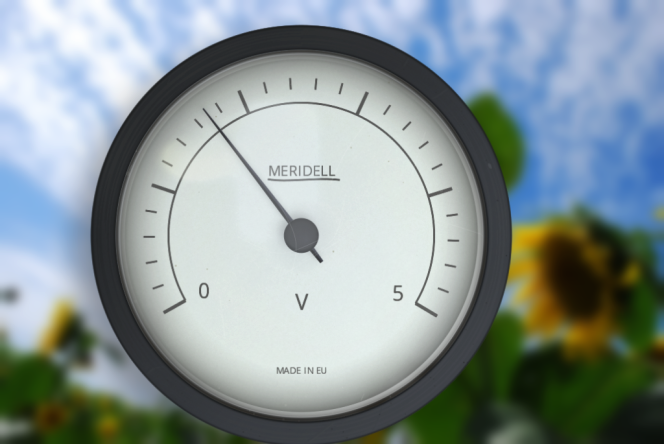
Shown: 1.7 V
